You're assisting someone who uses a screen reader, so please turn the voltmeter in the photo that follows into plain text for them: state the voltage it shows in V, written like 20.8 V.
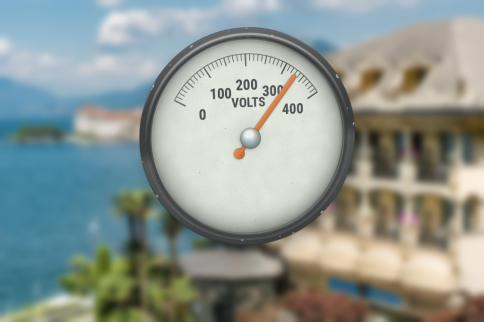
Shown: 330 V
